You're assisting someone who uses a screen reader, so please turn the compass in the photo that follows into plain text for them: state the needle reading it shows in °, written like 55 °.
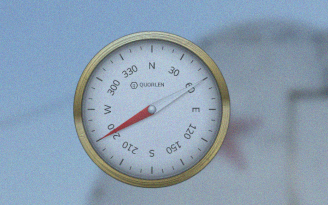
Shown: 240 °
